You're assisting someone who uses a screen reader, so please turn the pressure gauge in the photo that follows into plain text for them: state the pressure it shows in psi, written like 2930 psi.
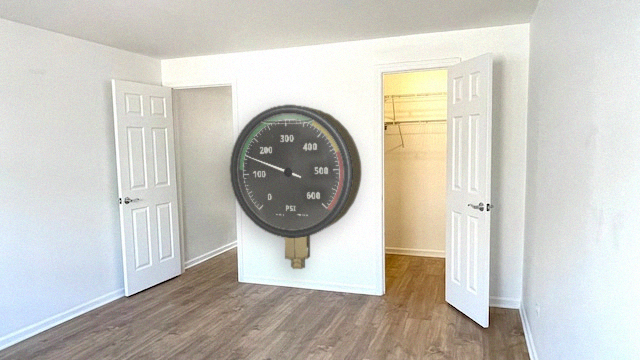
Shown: 150 psi
